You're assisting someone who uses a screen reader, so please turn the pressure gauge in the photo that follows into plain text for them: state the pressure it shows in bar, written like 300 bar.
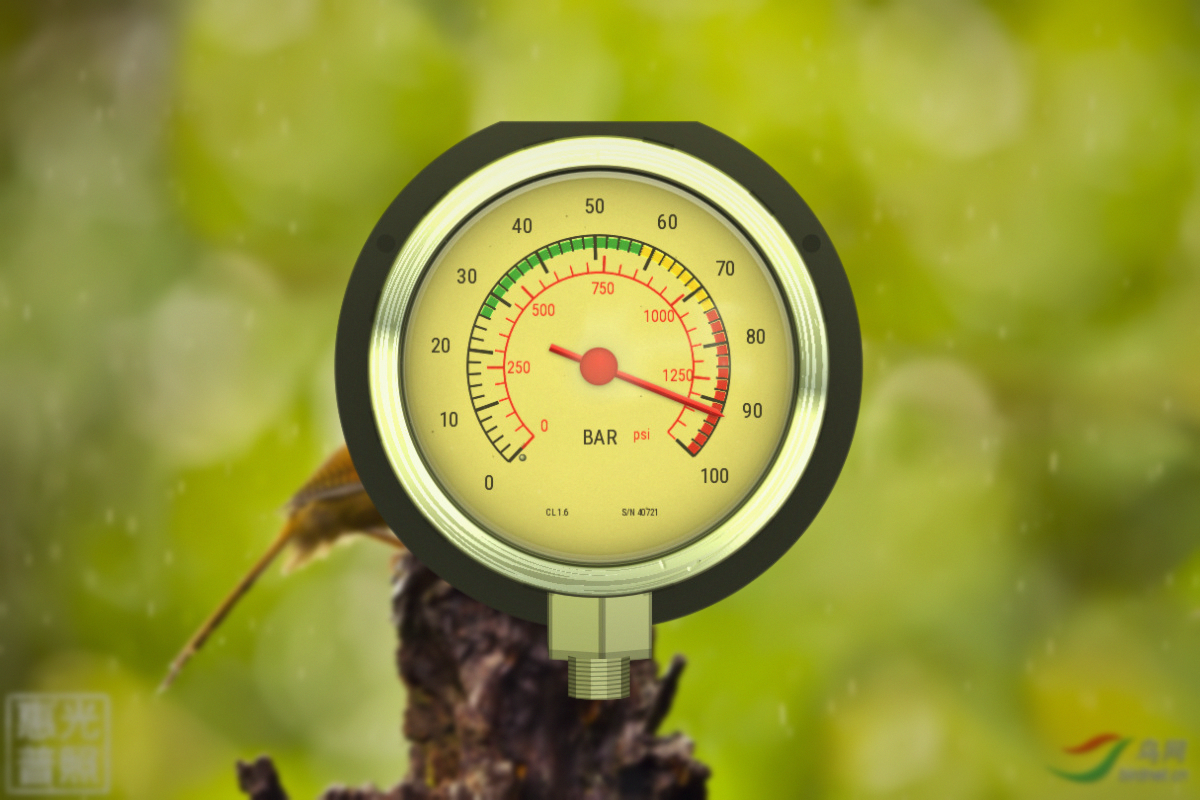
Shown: 92 bar
